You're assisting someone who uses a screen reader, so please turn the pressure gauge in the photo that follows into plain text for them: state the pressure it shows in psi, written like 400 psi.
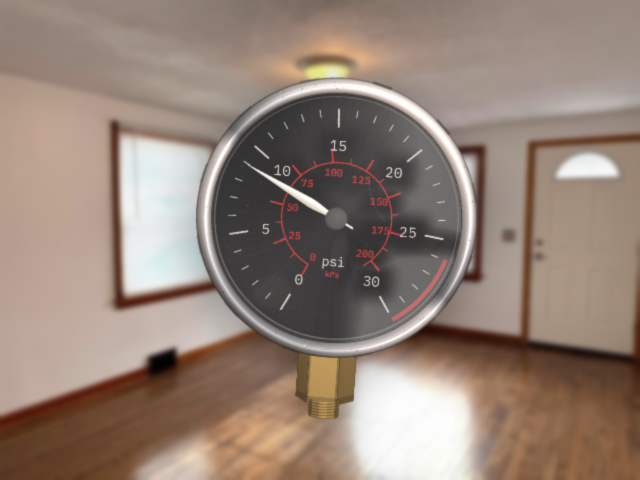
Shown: 9 psi
